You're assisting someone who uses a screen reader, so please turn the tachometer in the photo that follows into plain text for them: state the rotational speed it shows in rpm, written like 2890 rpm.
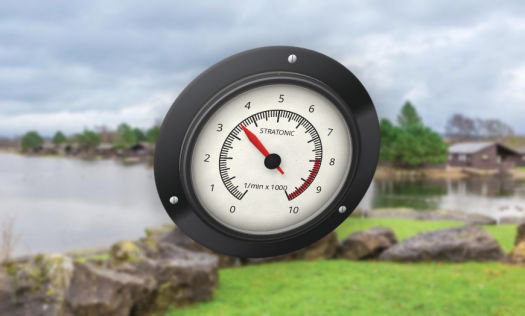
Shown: 3500 rpm
